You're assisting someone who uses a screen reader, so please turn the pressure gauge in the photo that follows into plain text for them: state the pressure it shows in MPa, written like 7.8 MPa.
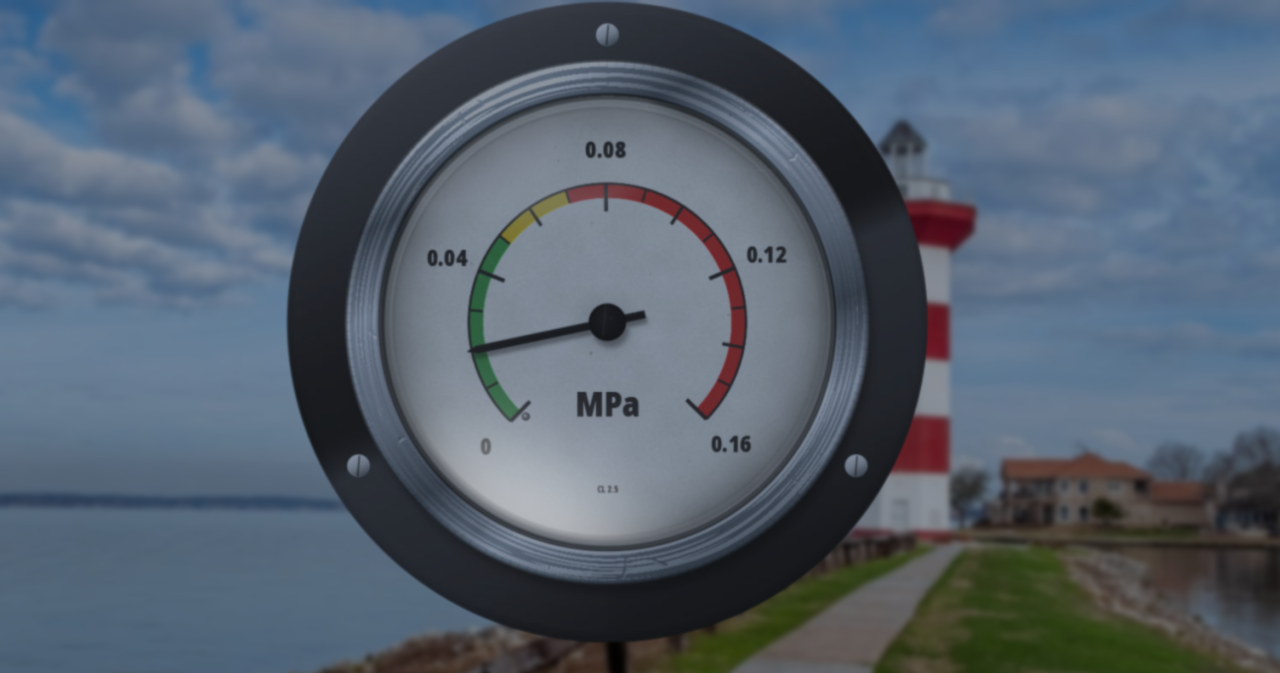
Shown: 0.02 MPa
